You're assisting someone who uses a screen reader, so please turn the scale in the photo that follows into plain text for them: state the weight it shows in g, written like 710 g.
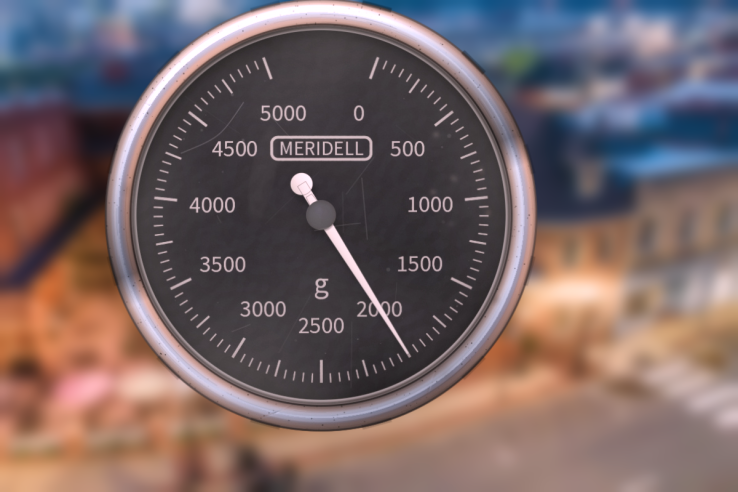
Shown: 2000 g
